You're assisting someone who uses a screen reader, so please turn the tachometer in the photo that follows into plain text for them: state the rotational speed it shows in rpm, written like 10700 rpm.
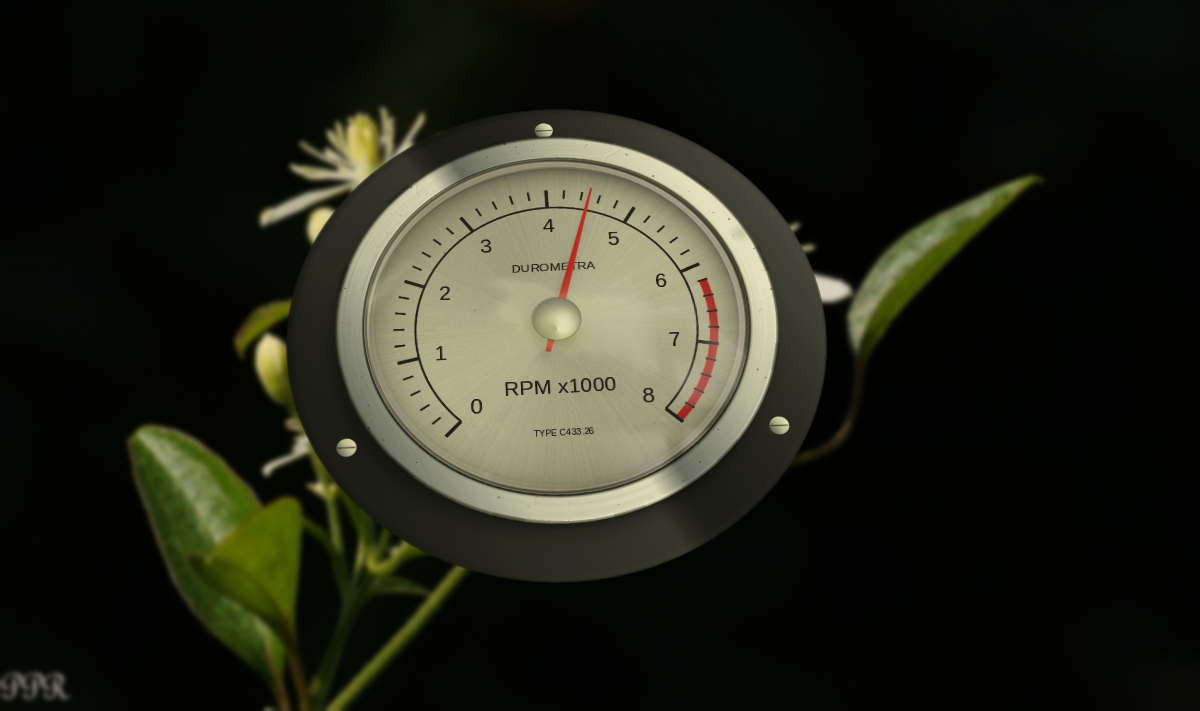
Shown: 4500 rpm
